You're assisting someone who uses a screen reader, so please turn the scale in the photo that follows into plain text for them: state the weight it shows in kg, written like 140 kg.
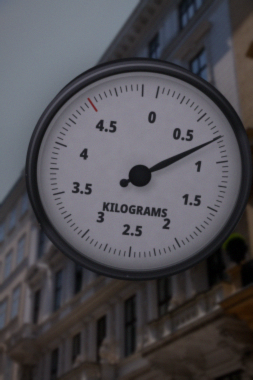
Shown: 0.75 kg
